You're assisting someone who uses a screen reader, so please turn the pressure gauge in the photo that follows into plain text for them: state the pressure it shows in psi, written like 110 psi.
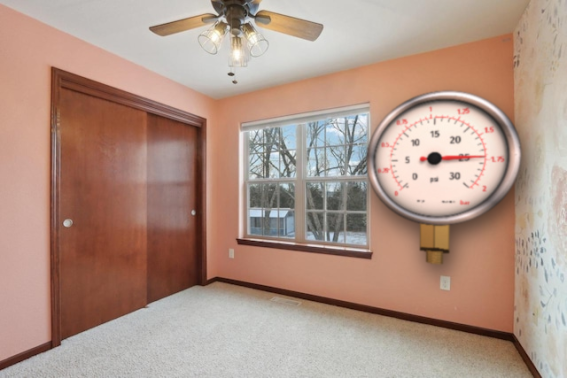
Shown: 25 psi
